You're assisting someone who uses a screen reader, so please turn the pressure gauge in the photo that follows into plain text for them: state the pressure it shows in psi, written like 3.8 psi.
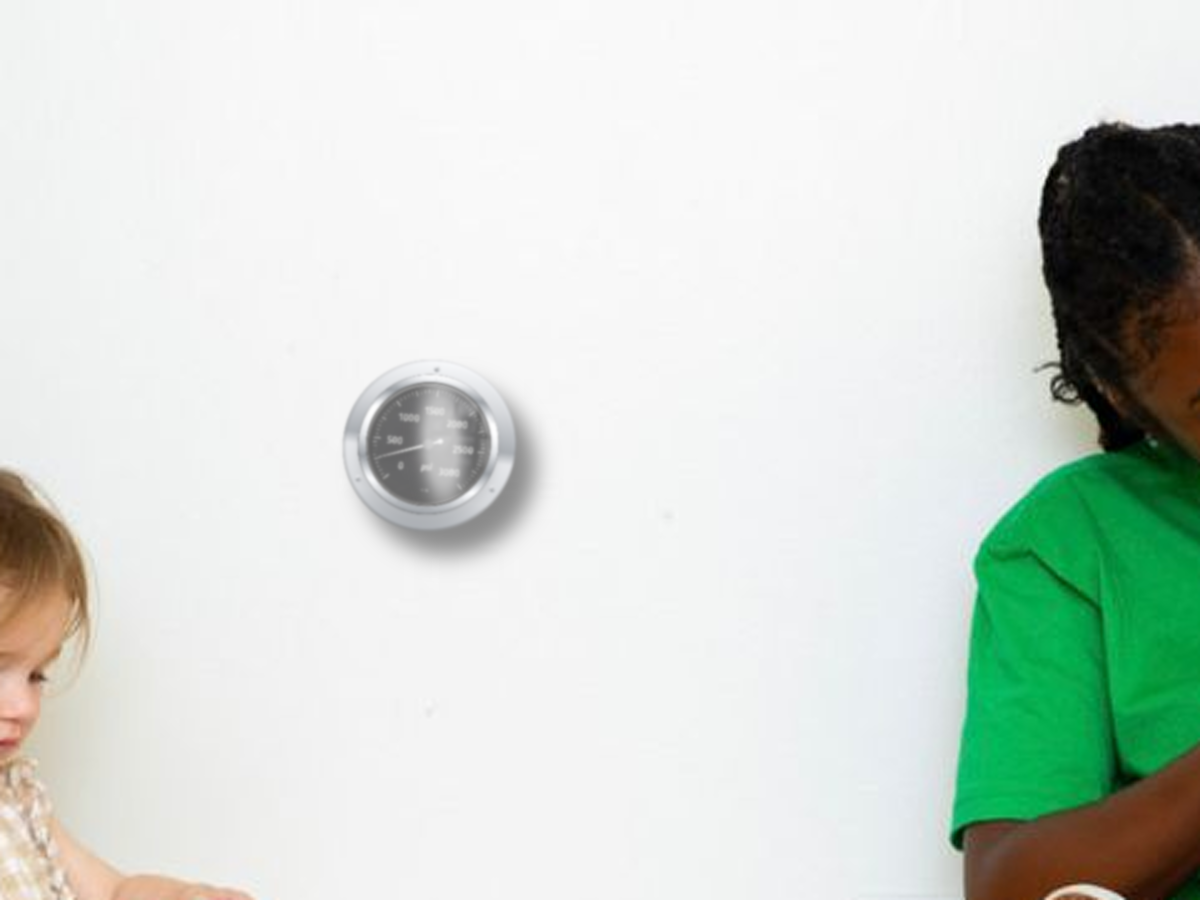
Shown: 250 psi
